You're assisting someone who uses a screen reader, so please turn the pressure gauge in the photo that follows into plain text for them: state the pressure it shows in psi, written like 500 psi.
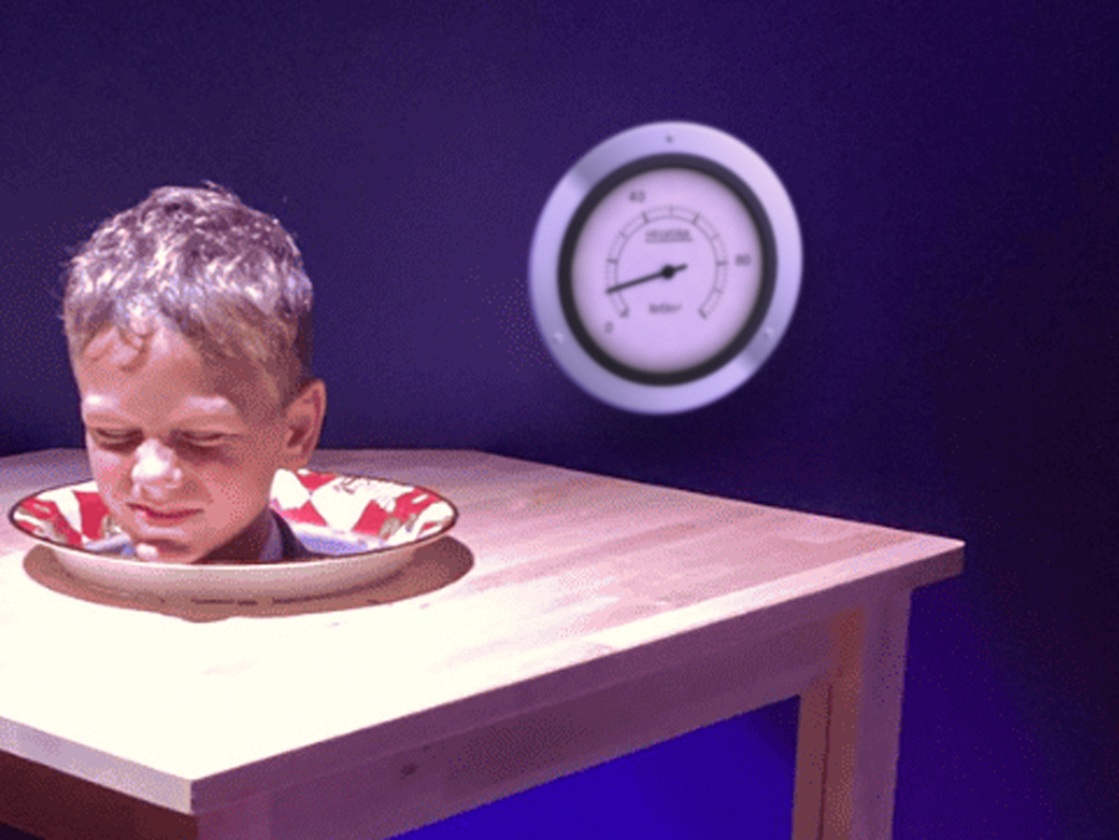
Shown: 10 psi
